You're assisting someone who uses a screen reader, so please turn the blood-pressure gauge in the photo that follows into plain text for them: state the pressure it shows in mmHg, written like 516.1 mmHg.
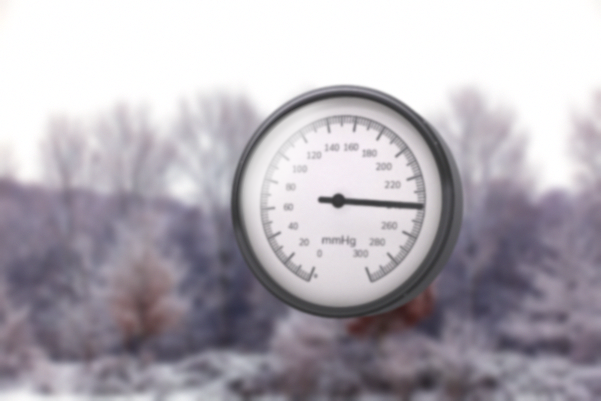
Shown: 240 mmHg
